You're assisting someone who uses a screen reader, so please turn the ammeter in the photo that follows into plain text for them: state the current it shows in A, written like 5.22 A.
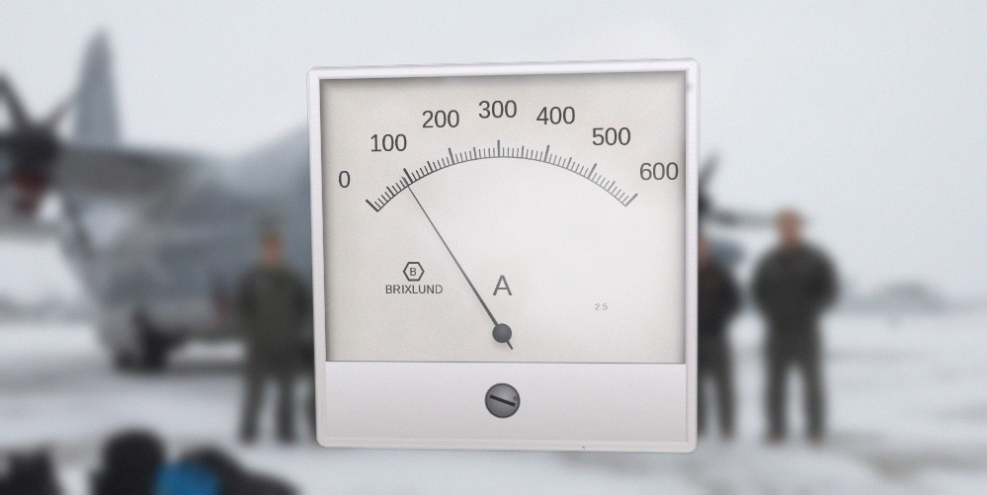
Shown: 90 A
